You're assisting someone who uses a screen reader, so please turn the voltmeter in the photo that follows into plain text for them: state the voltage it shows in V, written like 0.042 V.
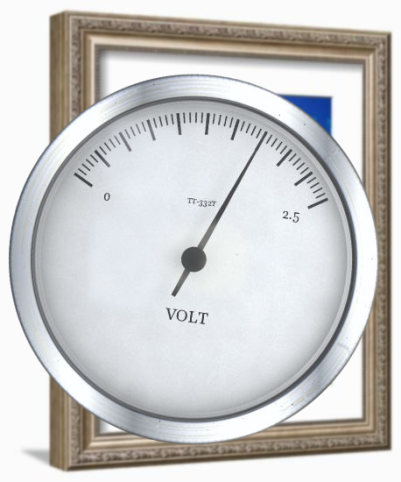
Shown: 1.75 V
